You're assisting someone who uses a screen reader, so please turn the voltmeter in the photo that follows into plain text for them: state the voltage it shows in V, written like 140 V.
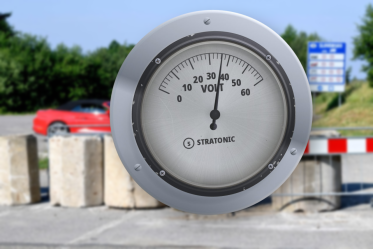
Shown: 36 V
